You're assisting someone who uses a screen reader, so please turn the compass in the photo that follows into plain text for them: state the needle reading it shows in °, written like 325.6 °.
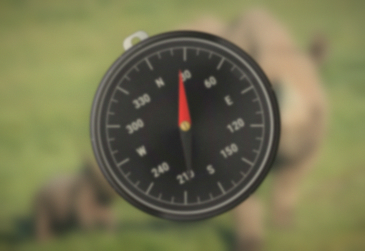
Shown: 25 °
